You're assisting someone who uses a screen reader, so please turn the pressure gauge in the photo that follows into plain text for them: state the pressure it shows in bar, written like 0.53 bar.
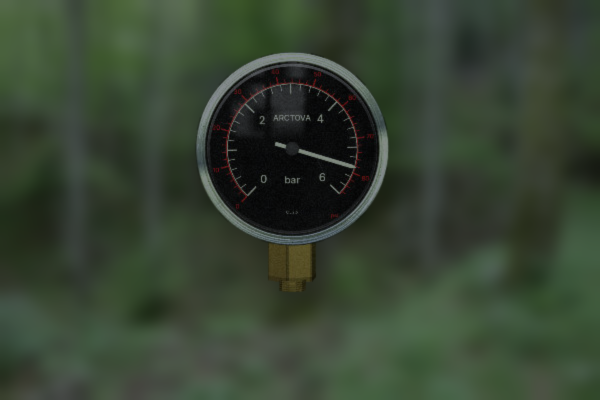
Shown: 5.4 bar
